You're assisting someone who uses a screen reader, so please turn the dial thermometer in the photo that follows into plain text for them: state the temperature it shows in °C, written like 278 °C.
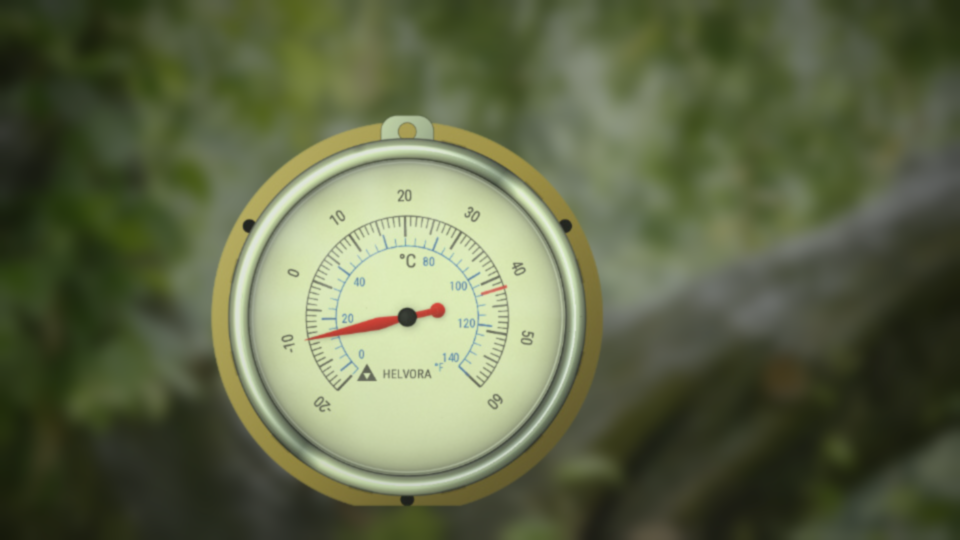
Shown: -10 °C
